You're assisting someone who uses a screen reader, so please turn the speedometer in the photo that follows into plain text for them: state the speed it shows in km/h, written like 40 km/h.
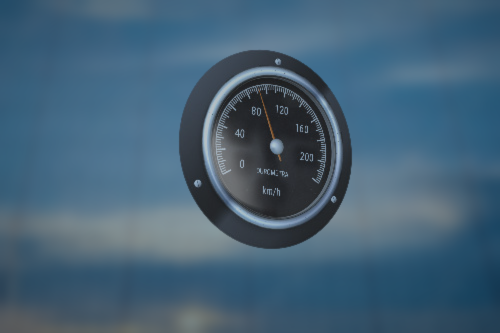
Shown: 90 km/h
